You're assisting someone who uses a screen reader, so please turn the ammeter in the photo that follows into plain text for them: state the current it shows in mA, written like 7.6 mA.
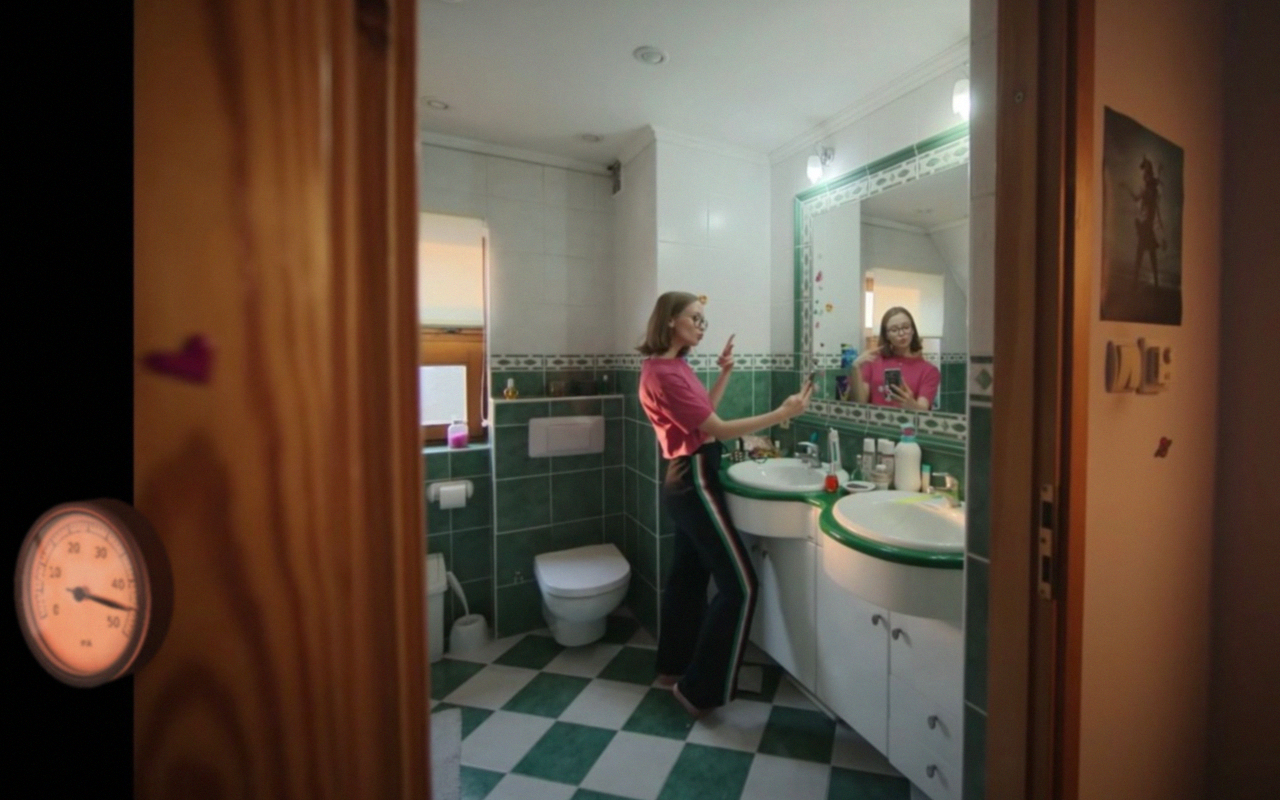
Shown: 45 mA
